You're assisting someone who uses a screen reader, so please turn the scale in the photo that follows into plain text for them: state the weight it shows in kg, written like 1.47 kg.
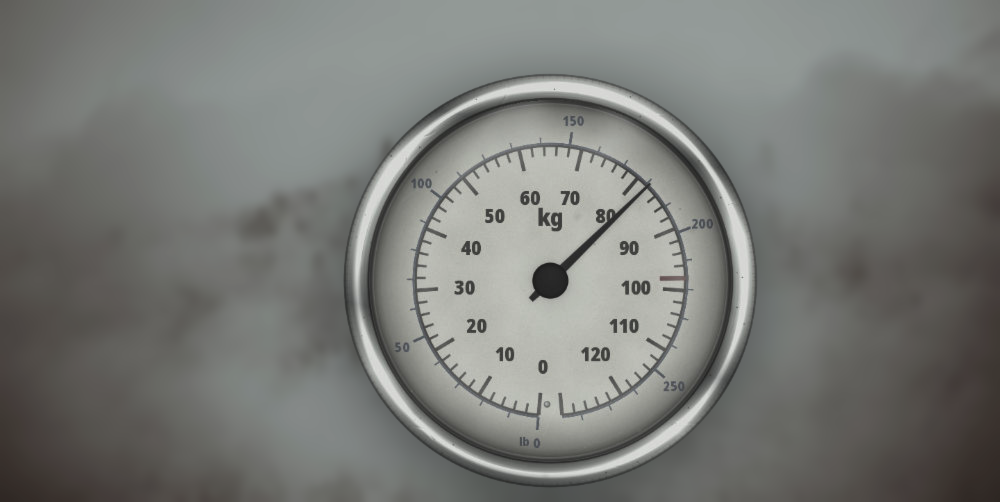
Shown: 82 kg
